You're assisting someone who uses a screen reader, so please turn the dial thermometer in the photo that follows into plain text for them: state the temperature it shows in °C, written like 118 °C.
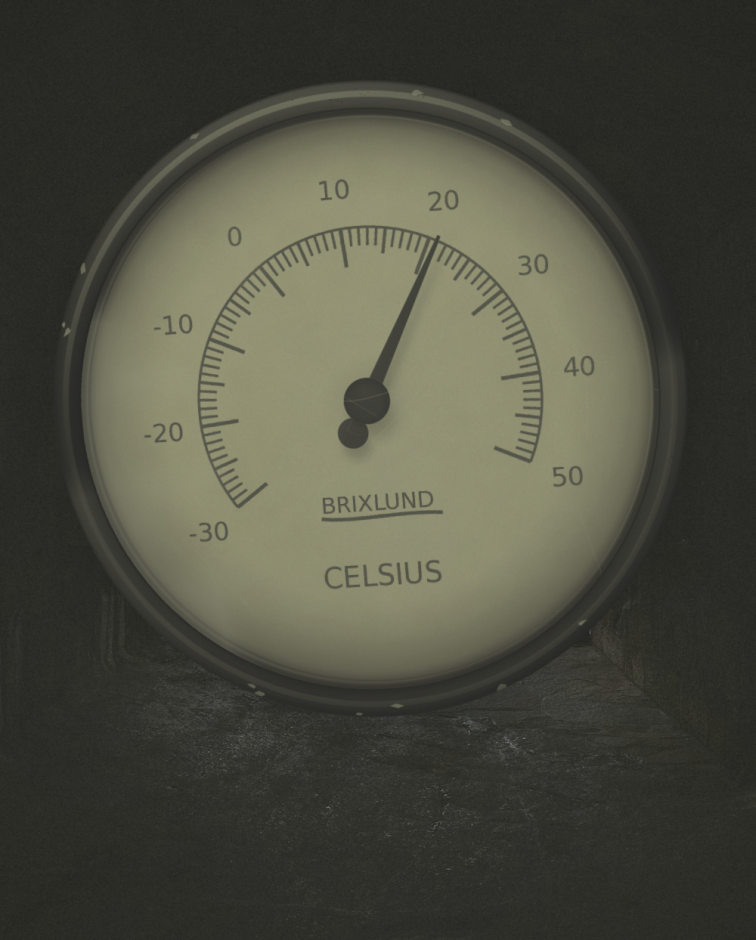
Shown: 21 °C
